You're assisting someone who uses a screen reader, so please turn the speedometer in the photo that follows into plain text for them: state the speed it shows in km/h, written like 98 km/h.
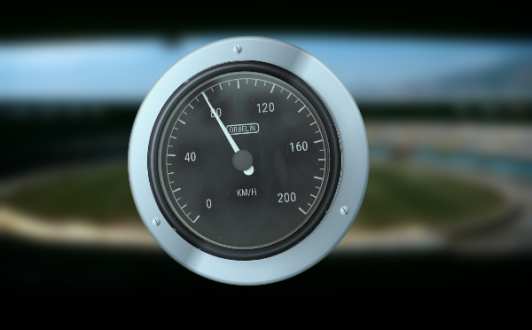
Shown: 80 km/h
